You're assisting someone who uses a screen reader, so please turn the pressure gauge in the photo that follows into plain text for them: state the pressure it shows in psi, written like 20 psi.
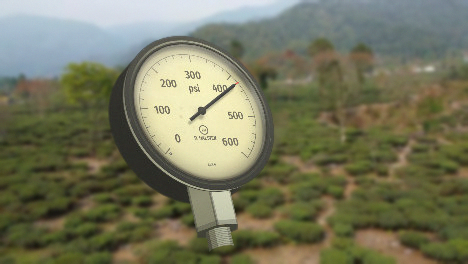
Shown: 420 psi
